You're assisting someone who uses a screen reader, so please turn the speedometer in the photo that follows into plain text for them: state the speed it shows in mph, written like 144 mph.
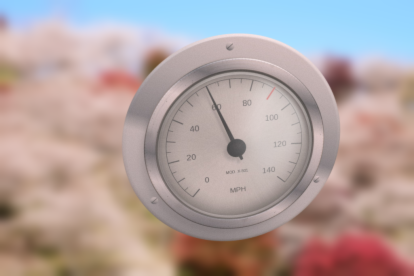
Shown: 60 mph
